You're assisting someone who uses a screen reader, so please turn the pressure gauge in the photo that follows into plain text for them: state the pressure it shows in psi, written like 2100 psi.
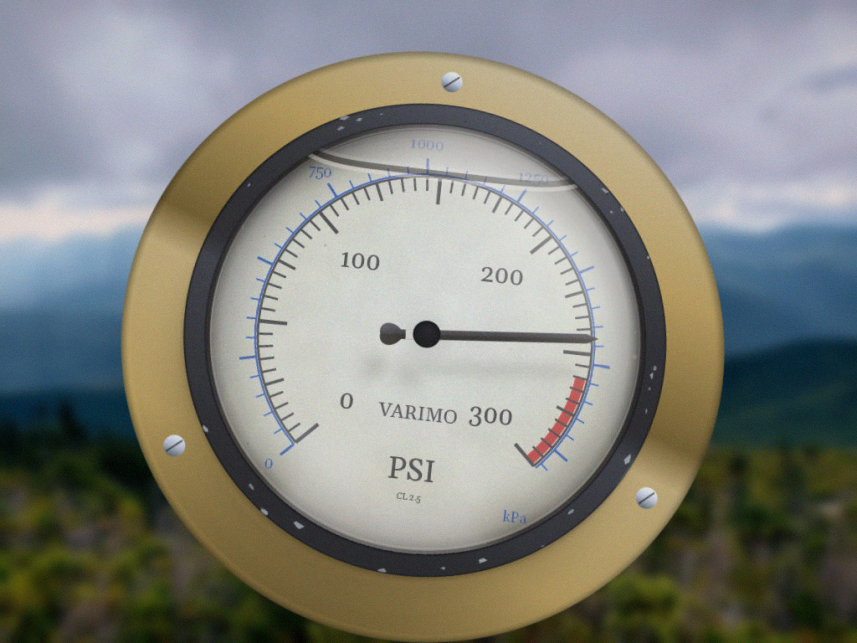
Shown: 245 psi
